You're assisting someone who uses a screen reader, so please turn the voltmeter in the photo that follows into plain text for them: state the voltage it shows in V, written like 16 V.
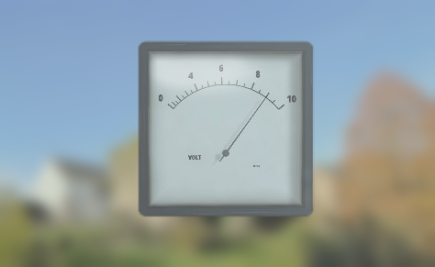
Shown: 9 V
